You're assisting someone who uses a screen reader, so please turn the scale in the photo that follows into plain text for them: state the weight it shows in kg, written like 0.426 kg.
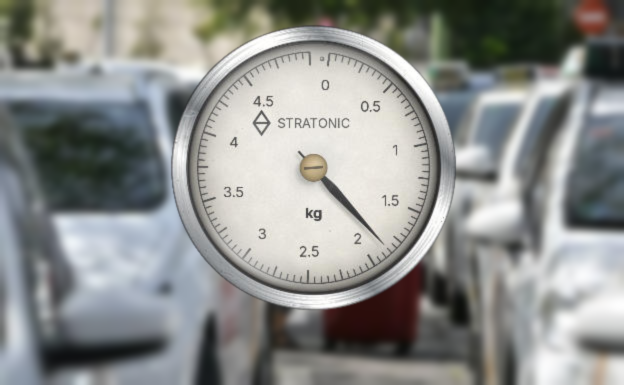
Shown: 1.85 kg
